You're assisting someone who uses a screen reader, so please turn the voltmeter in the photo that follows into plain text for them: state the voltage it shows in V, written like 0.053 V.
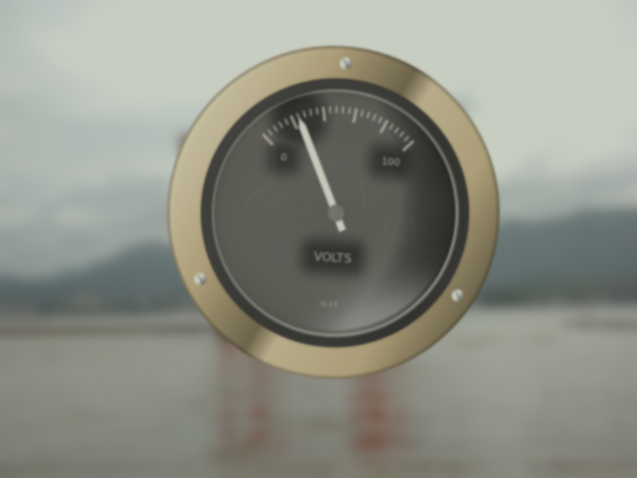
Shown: 24 V
